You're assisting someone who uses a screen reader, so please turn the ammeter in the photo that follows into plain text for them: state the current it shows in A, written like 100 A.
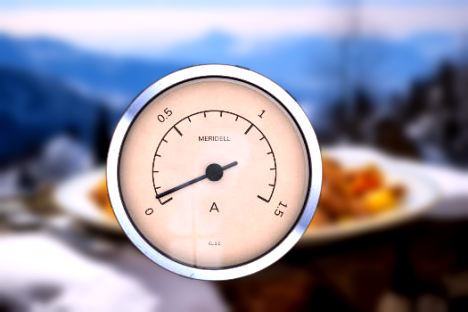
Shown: 0.05 A
